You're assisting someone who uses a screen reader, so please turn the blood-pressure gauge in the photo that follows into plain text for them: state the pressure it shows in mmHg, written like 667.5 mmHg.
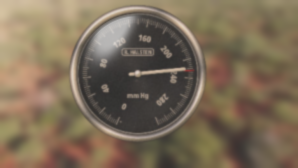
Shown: 230 mmHg
